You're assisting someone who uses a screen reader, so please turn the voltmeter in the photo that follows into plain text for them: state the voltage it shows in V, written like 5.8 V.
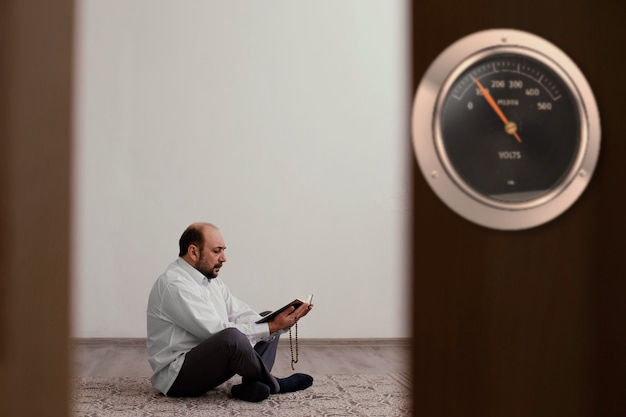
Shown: 100 V
